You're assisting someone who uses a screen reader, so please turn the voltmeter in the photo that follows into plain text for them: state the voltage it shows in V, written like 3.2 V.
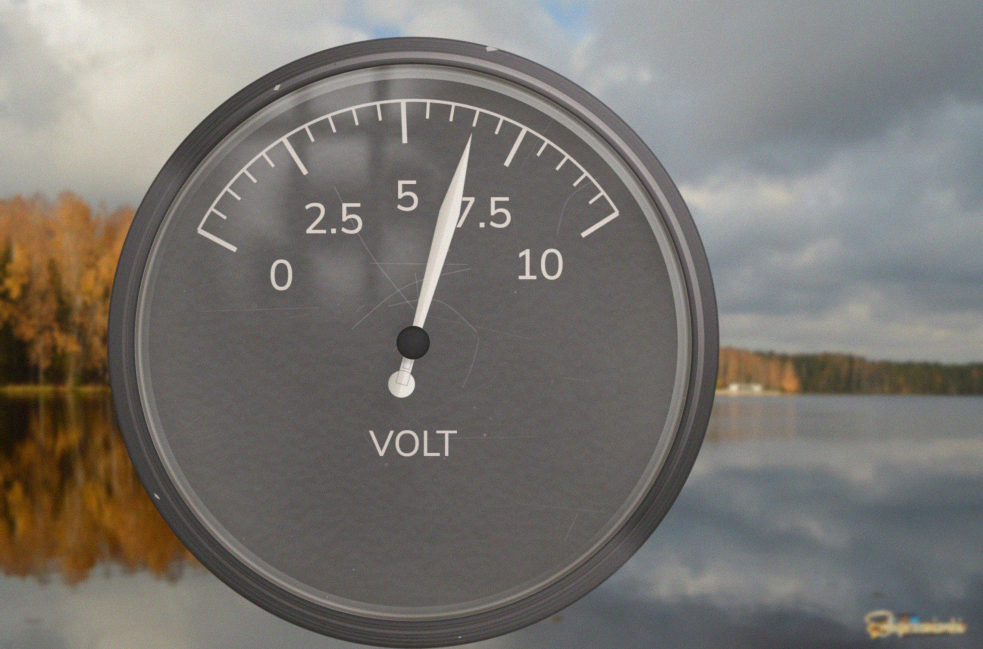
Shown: 6.5 V
